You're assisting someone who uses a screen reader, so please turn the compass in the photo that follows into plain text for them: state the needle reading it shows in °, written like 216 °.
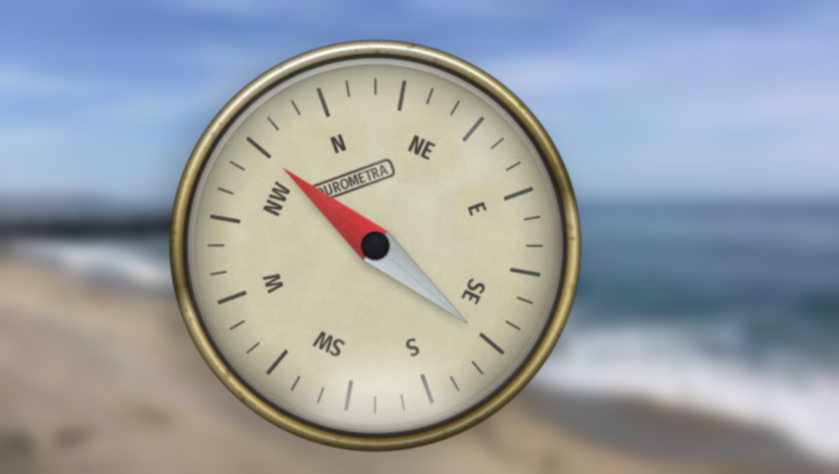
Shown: 330 °
